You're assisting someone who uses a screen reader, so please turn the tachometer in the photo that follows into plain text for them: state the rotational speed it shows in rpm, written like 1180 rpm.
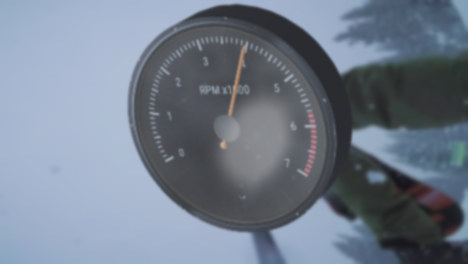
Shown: 4000 rpm
